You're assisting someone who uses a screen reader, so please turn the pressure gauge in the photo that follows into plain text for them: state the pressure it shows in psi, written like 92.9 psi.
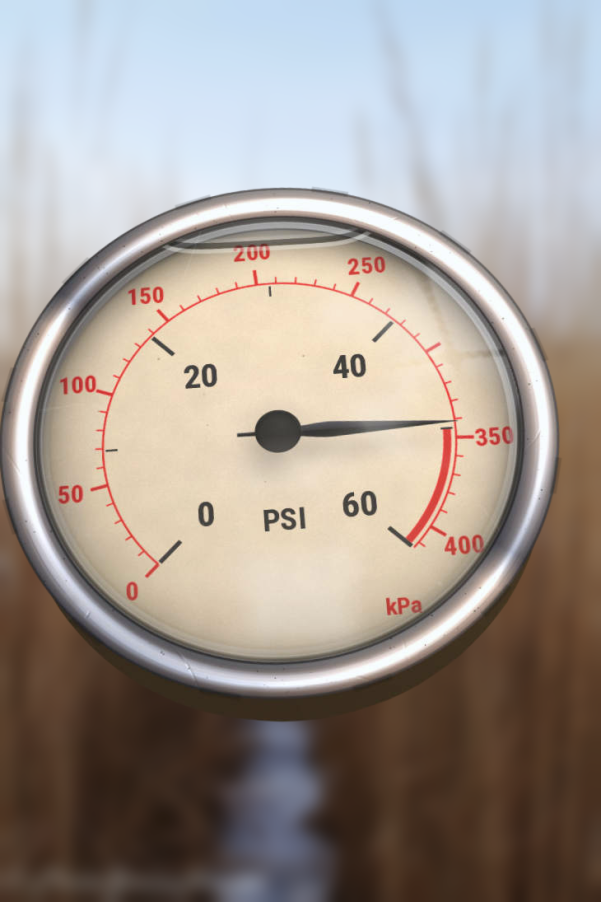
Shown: 50 psi
